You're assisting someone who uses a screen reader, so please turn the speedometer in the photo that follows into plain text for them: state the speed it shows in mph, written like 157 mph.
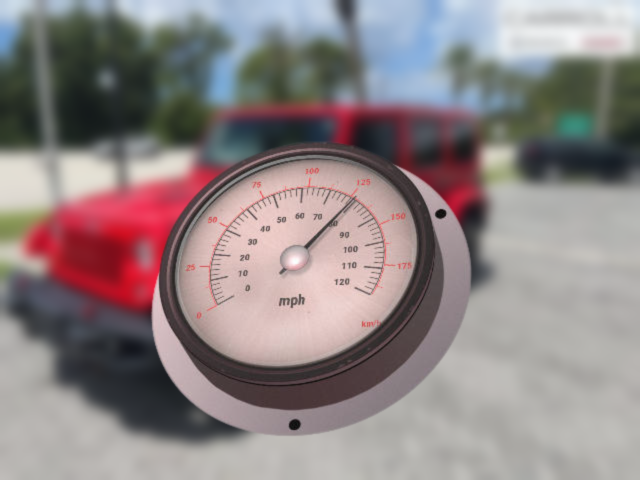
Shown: 80 mph
